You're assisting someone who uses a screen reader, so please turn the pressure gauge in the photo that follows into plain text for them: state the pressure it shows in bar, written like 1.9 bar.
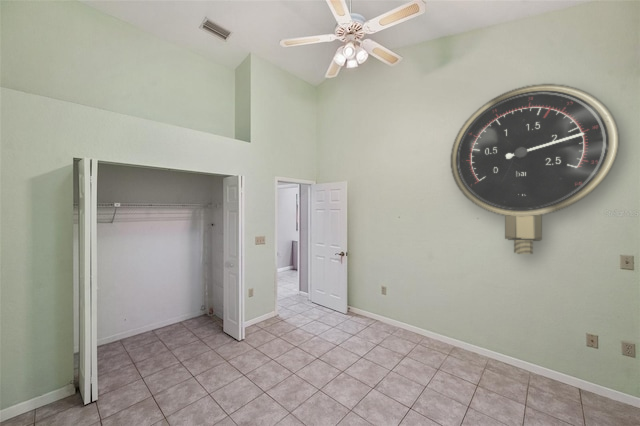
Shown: 2.1 bar
